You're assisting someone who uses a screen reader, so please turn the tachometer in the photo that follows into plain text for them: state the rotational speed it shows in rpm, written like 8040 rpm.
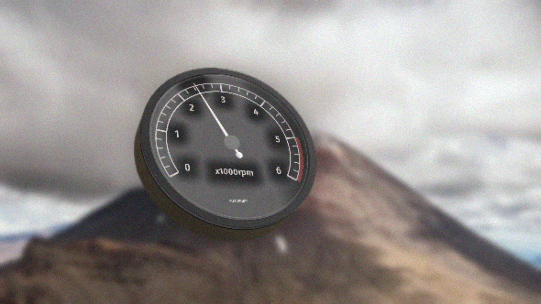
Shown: 2400 rpm
